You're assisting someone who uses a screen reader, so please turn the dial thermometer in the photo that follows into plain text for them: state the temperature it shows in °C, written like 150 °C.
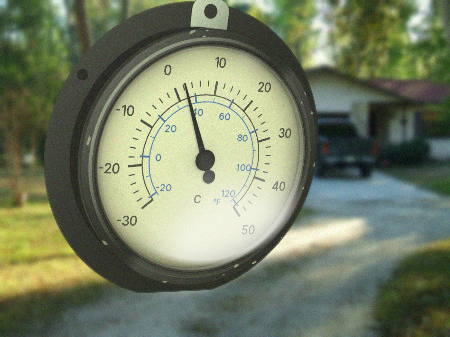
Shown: 2 °C
